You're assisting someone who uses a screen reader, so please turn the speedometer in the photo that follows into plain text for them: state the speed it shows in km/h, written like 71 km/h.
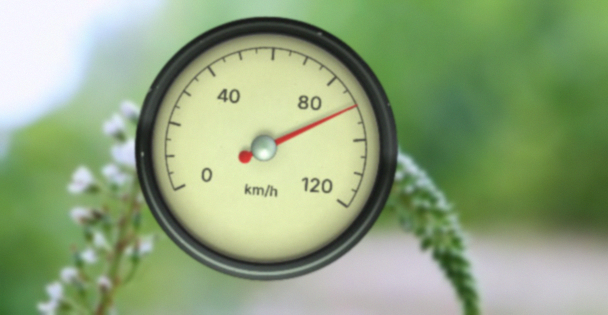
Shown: 90 km/h
